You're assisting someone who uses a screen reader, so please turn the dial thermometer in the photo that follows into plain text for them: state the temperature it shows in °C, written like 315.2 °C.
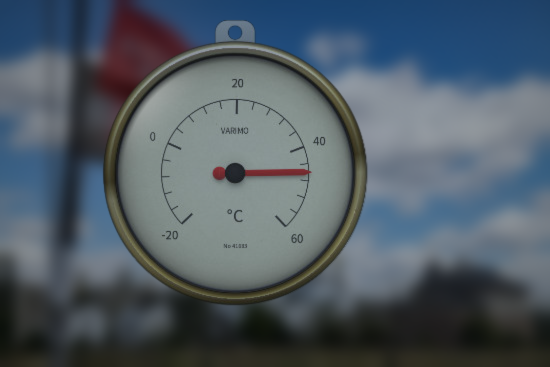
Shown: 46 °C
